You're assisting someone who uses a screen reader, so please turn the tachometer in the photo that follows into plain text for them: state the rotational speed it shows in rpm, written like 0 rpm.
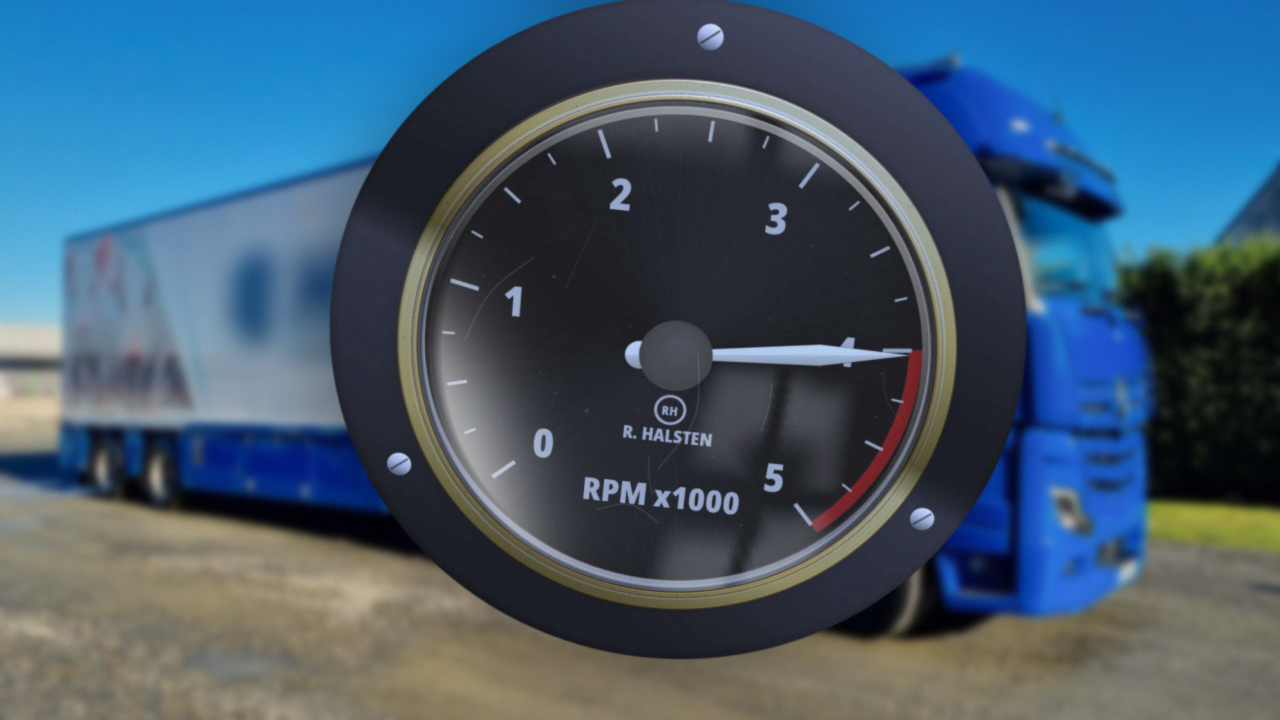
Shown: 4000 rpm
